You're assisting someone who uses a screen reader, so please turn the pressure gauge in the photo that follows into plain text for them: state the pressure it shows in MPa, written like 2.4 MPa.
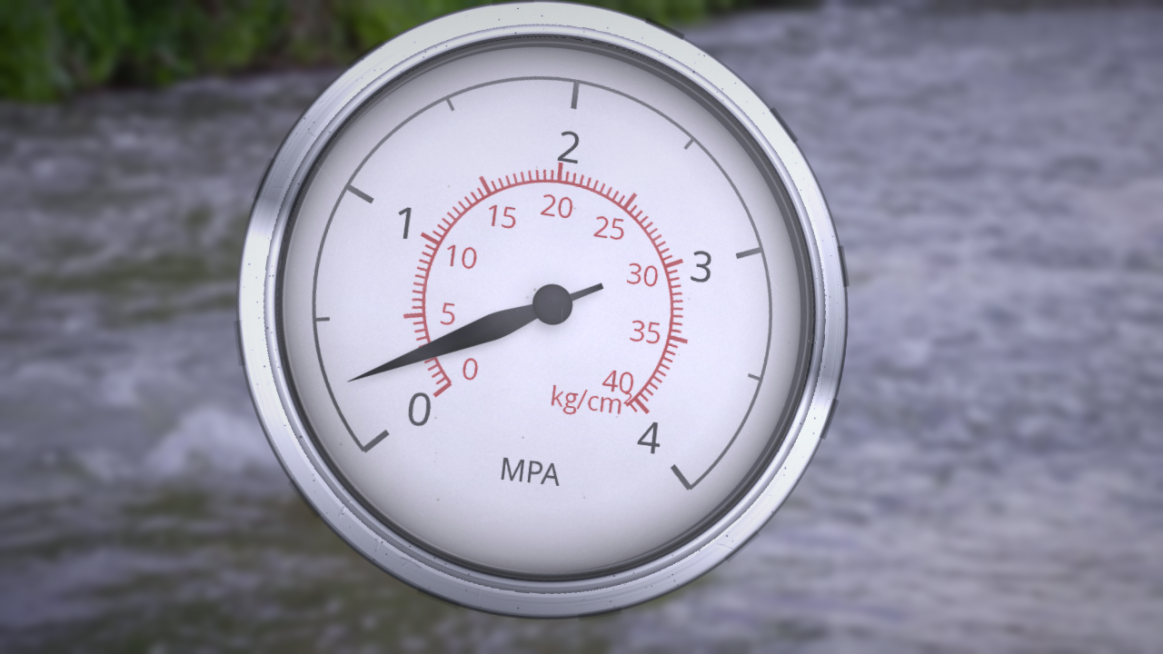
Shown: 0.25 MPa
